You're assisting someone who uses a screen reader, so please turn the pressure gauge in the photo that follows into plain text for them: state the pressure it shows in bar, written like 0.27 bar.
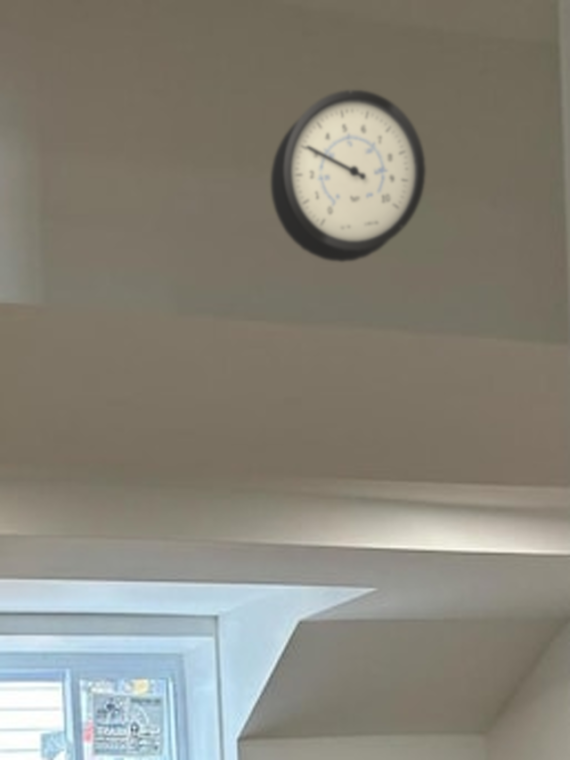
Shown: 3 bar
